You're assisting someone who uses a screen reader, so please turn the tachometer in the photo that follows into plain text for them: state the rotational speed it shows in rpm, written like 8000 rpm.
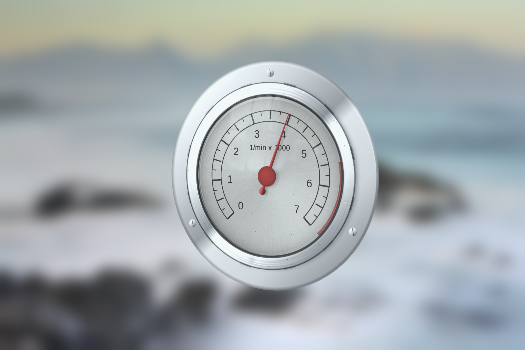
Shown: 4000 rpm
